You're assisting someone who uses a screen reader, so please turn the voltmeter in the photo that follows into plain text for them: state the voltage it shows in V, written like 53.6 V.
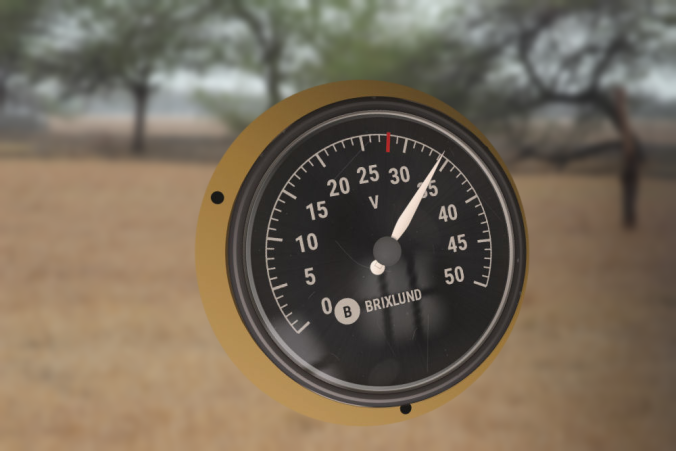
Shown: 34 V
